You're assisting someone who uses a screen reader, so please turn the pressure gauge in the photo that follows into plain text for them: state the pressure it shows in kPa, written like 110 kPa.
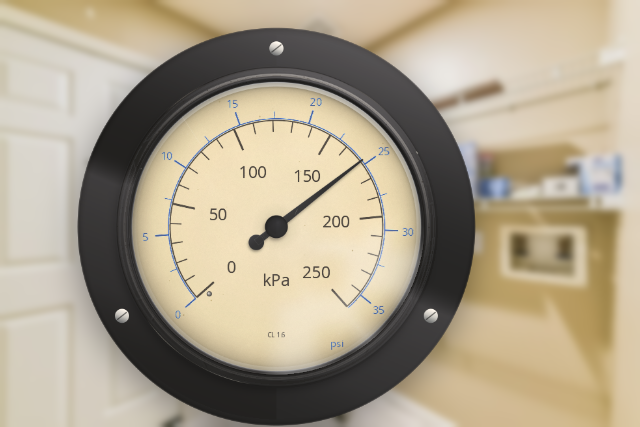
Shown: 170 kPa
